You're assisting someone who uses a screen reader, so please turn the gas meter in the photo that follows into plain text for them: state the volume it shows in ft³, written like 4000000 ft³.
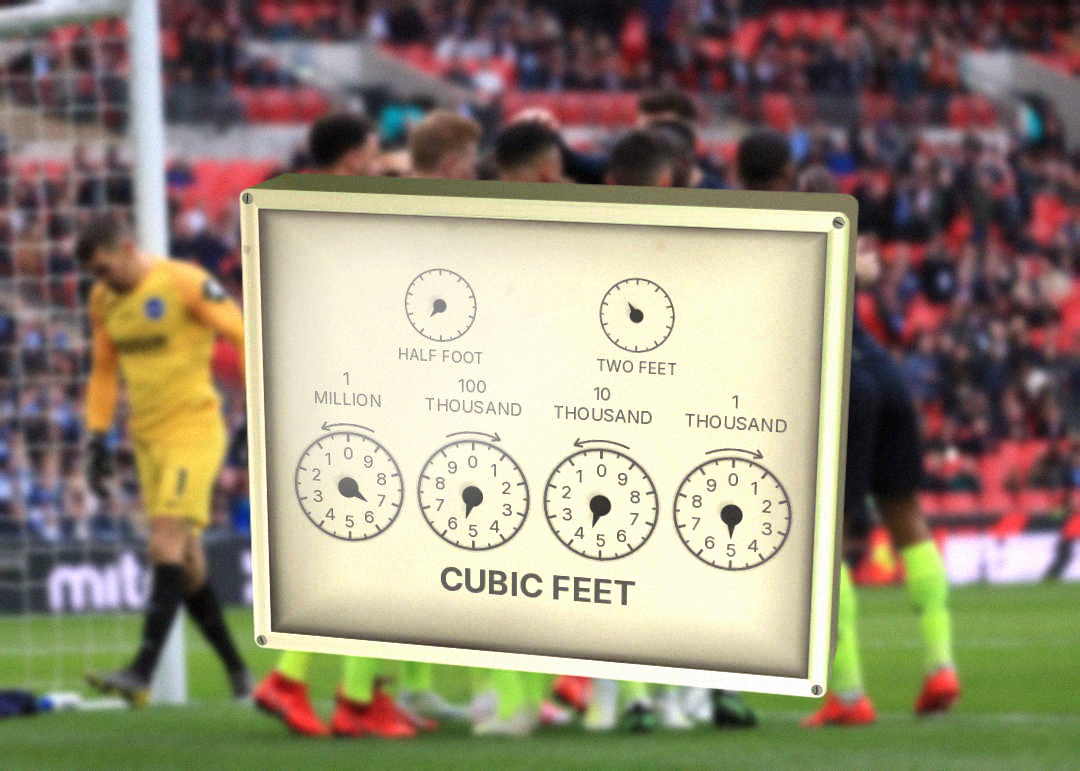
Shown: 654500 ft³
